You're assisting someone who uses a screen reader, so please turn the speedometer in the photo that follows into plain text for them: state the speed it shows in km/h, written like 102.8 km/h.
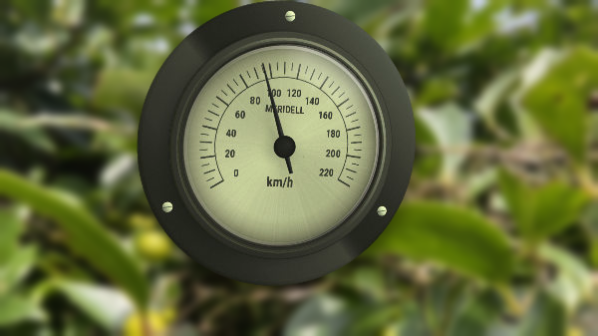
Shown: 95 km/h
